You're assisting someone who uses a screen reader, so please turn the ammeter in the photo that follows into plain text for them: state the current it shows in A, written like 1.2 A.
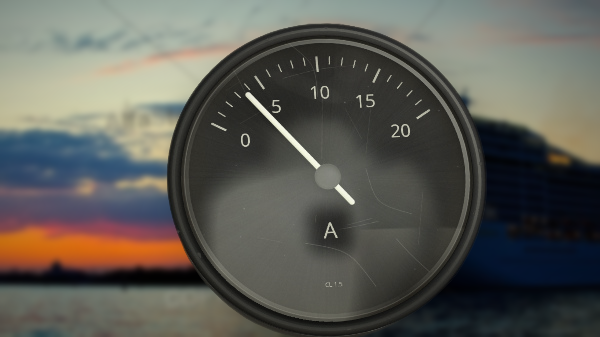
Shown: 3.5 A
